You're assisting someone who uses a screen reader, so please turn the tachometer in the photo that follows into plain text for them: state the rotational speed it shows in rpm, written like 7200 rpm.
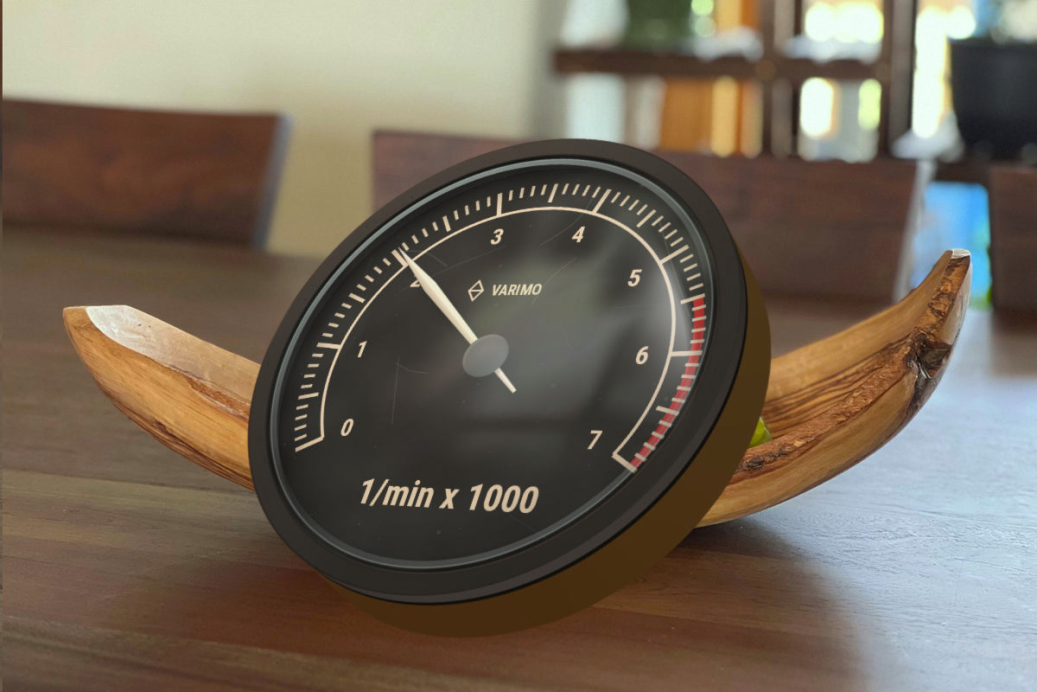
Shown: 2050 rpm
